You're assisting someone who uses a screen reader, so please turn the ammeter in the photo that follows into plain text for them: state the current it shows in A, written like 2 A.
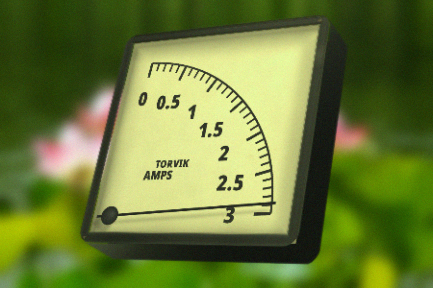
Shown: 2.9 A
